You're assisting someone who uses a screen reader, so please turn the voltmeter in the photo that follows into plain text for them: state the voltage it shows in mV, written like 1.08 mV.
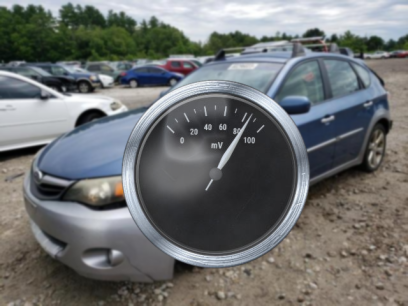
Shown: 85 mV
